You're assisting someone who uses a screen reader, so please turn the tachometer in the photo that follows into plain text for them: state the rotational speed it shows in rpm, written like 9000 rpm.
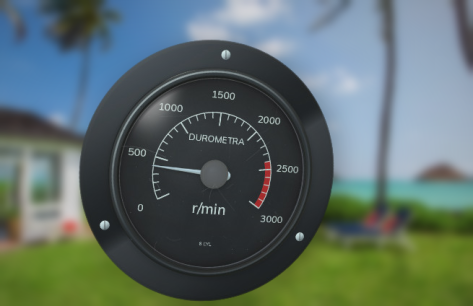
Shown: 400 rpm
